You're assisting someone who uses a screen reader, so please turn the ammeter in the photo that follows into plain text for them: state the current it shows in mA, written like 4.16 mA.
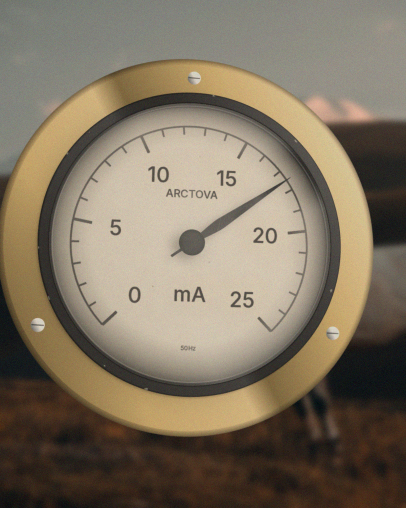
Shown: 17.5 mA
